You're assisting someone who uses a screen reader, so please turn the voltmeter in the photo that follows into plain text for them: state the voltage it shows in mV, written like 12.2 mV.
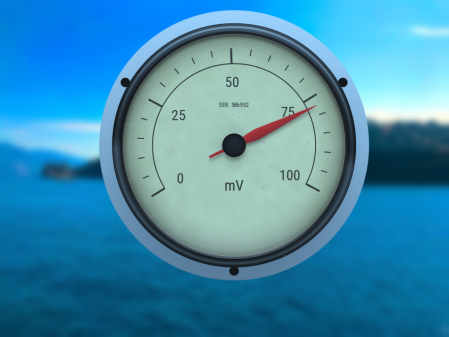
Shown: 77.5 mV
